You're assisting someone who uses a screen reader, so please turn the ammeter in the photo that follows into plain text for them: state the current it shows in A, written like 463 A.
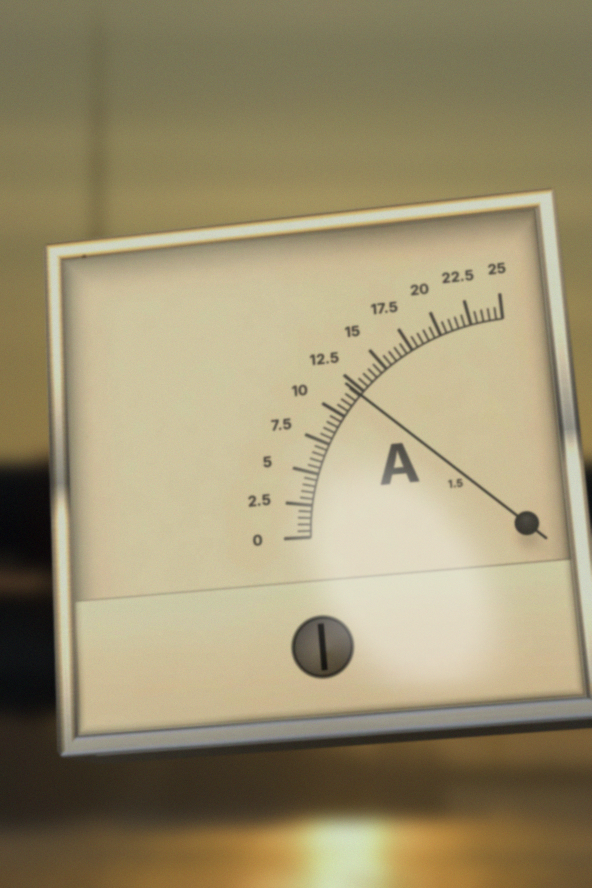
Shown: 12 A
